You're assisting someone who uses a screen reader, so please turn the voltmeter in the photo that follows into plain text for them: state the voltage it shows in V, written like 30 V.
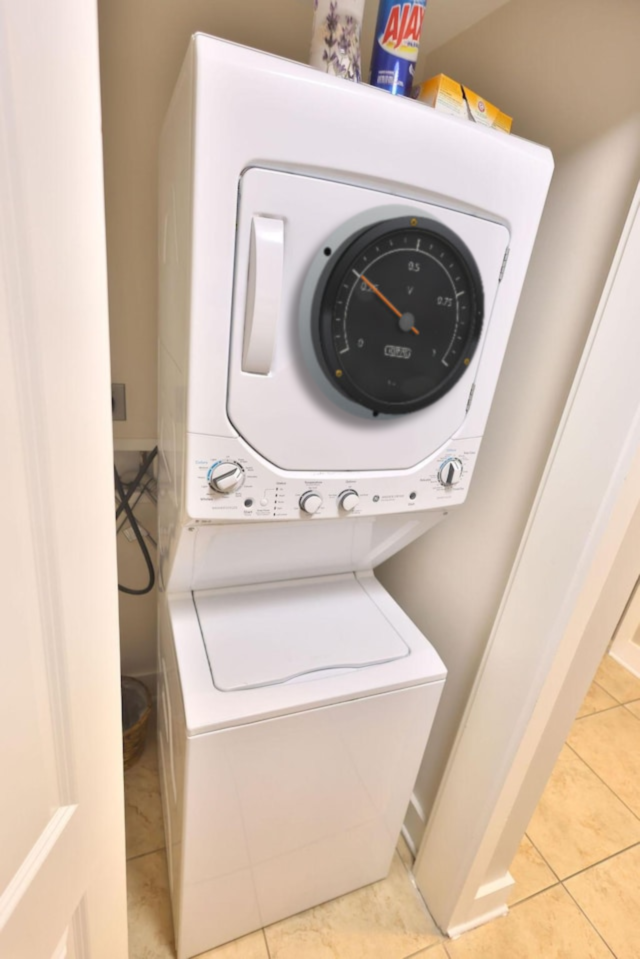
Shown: 0.25 V
